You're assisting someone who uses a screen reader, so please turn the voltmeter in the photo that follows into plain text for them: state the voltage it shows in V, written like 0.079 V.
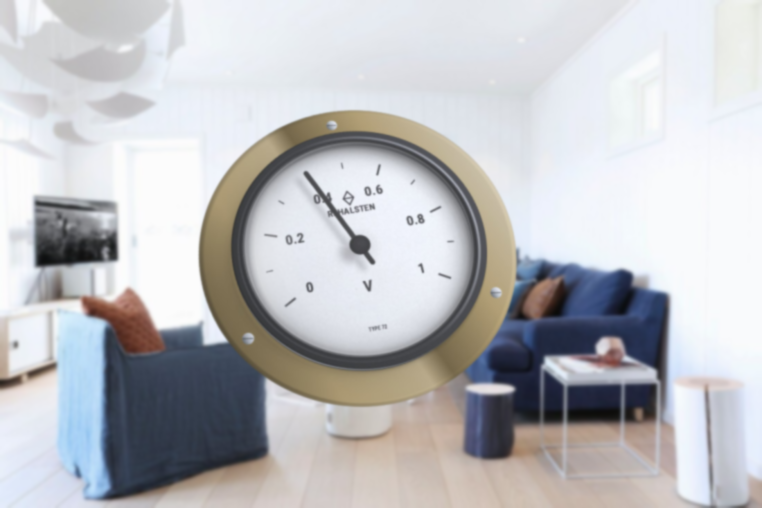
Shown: 0.4 V
